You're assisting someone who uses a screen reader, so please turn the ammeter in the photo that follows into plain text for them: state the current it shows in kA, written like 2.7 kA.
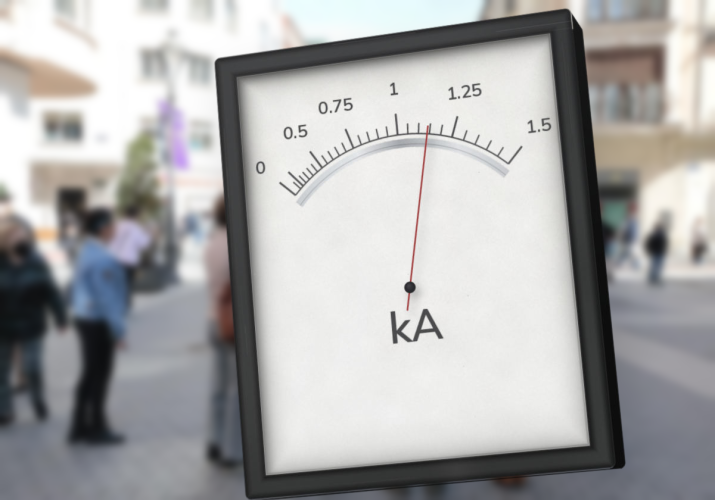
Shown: 1.15 kA
